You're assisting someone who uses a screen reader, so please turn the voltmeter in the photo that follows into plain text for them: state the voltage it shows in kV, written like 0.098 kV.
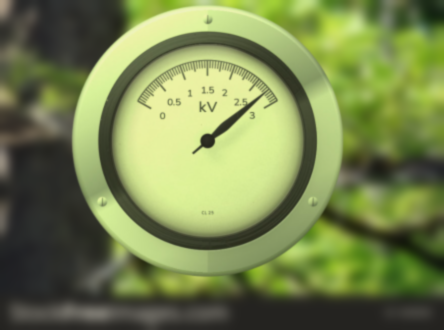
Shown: 2.75 kV
